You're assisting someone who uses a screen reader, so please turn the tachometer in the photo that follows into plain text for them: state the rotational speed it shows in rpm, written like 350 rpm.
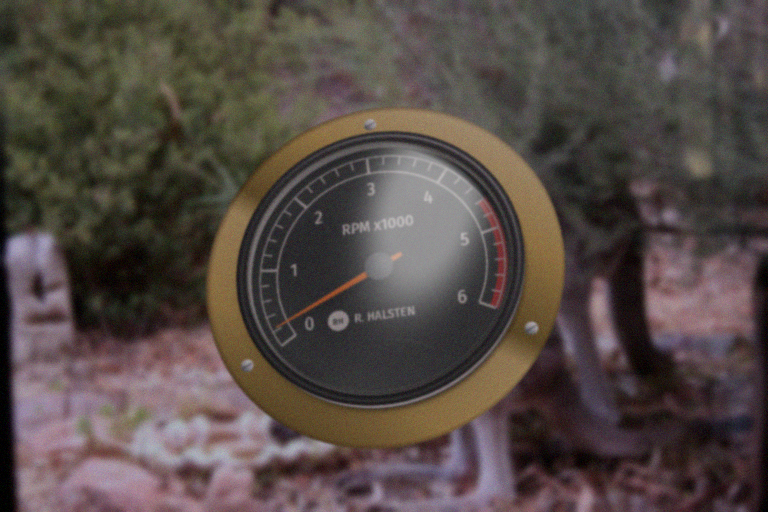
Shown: 200 rpm
